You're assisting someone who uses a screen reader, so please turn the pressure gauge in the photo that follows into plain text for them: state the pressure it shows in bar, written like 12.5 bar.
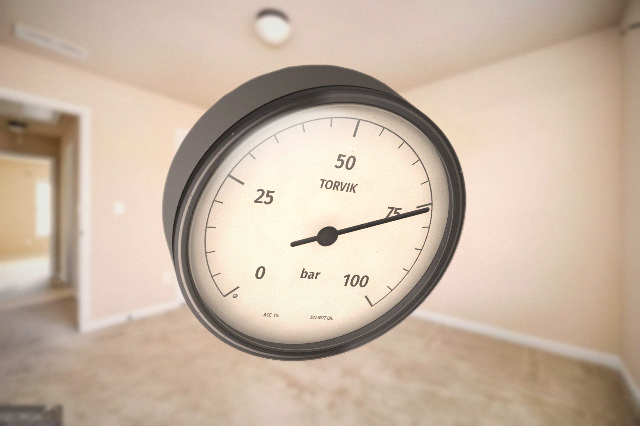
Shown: 75 bar
